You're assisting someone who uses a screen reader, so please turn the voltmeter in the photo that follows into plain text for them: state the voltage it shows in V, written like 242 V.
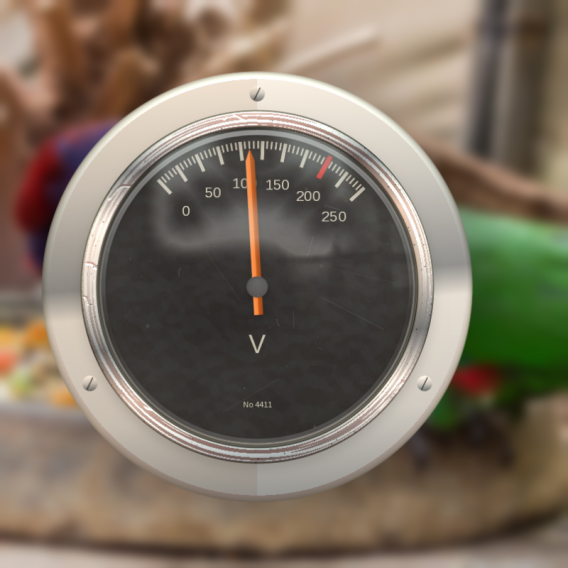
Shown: 110 V
